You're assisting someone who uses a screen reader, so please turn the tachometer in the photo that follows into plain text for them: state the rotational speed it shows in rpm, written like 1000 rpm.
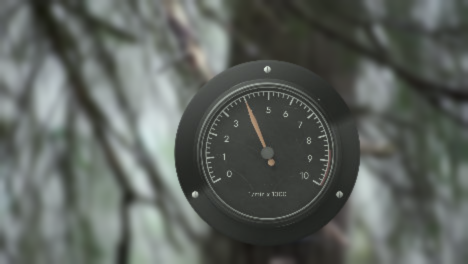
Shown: 4000 rpm
